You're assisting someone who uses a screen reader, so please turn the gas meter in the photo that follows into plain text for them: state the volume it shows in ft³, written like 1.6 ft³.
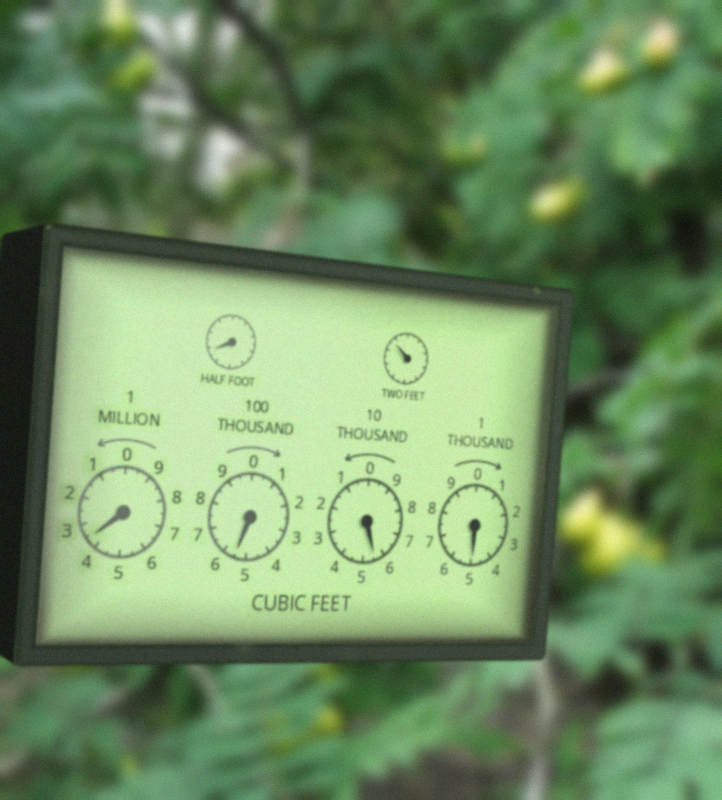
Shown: 355500 ft³
